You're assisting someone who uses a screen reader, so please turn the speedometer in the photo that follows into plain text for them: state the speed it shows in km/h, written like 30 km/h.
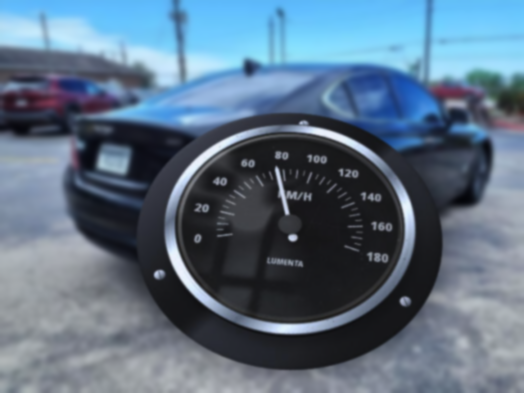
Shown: 75 km/h
